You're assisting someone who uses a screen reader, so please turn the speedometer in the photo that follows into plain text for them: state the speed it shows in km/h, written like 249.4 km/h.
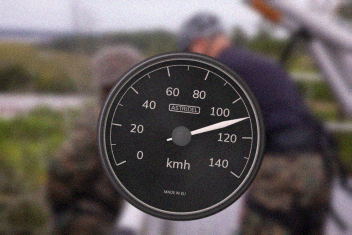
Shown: 110 km/h
